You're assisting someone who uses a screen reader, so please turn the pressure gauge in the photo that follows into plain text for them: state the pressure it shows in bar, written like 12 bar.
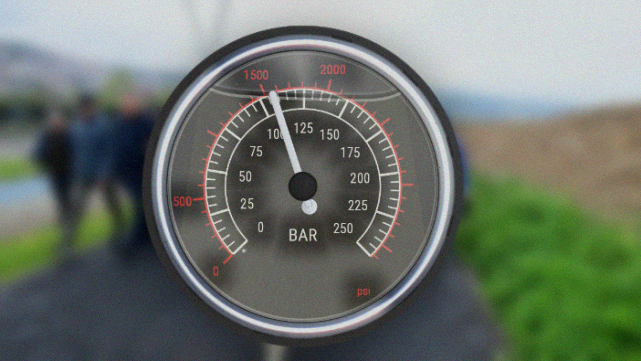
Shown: 107.5 bar
